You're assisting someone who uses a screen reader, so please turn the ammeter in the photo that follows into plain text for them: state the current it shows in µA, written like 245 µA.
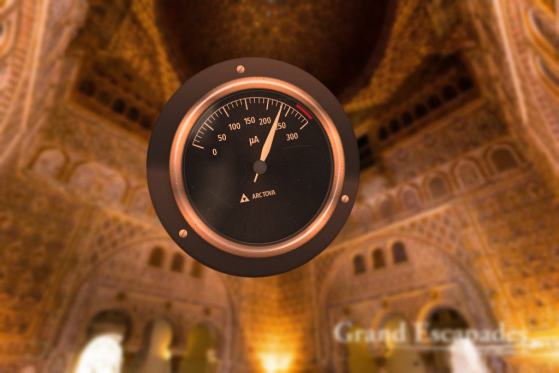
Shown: 230 µA
